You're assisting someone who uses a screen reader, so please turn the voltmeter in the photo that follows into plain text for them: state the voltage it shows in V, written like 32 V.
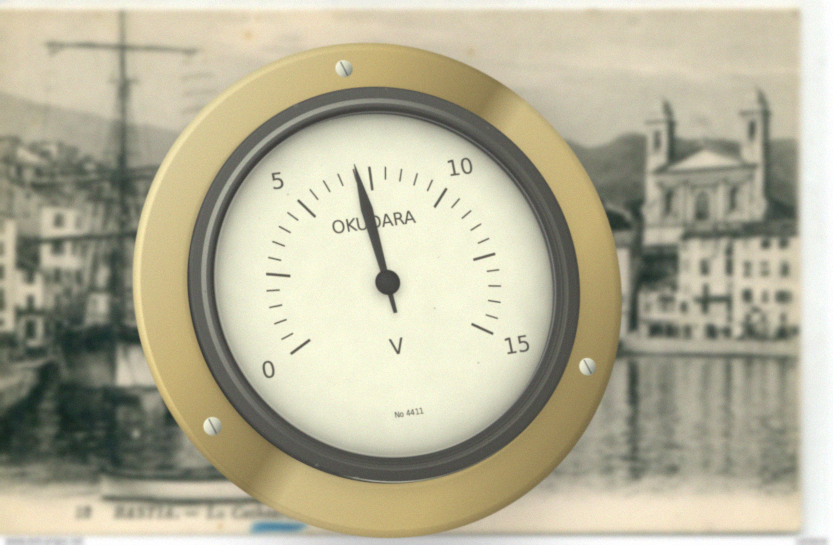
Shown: 7 V
